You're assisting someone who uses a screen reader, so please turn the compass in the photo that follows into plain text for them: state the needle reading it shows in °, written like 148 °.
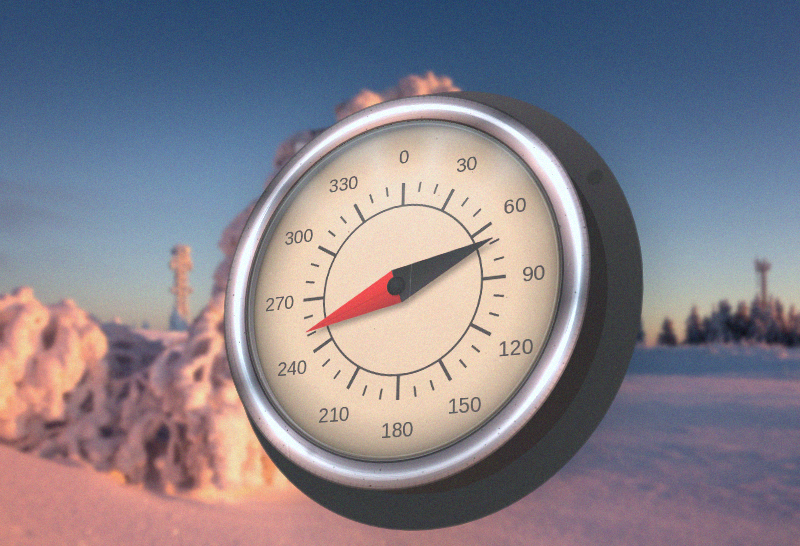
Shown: 250 °
